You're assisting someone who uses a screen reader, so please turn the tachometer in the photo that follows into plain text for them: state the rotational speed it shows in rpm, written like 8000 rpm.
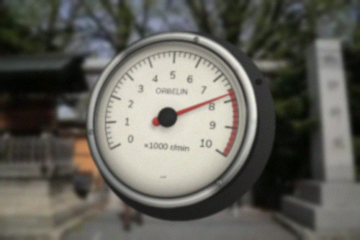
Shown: 7800 rpm
